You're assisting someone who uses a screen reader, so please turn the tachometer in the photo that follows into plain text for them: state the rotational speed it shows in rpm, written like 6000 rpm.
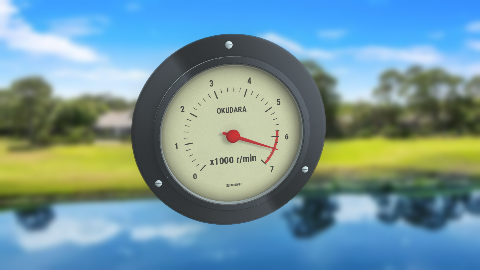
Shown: 6400 rpm
